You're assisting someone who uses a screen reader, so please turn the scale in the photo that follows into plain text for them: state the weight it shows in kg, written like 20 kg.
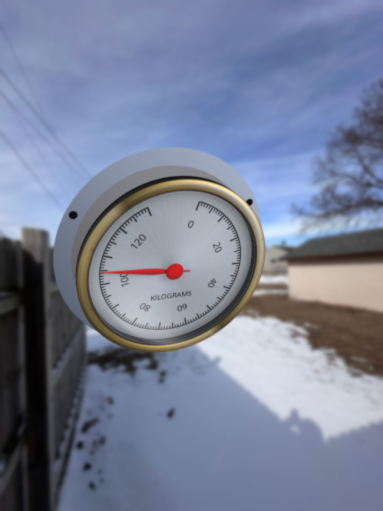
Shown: 105 kg
